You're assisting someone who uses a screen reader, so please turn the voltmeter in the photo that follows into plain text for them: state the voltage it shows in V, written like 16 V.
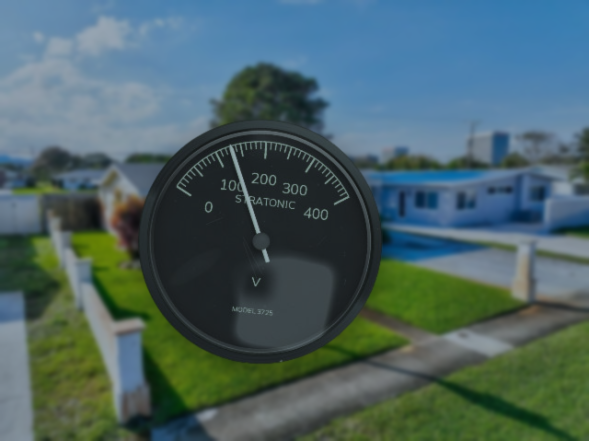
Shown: 130 V
